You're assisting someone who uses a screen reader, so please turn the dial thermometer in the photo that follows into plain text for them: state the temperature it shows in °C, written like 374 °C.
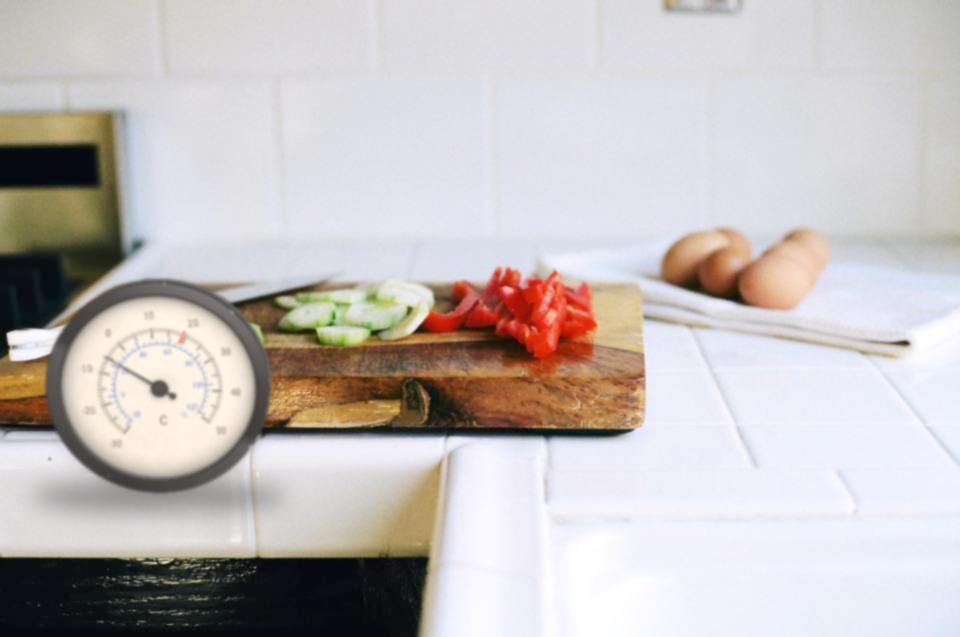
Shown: -5 °C
